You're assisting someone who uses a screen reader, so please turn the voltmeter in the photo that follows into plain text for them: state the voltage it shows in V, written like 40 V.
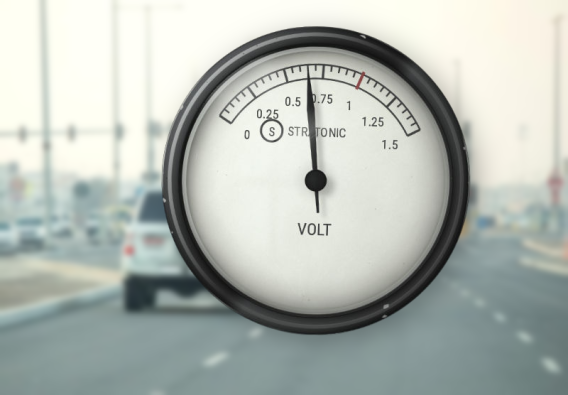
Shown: 0.65 V
